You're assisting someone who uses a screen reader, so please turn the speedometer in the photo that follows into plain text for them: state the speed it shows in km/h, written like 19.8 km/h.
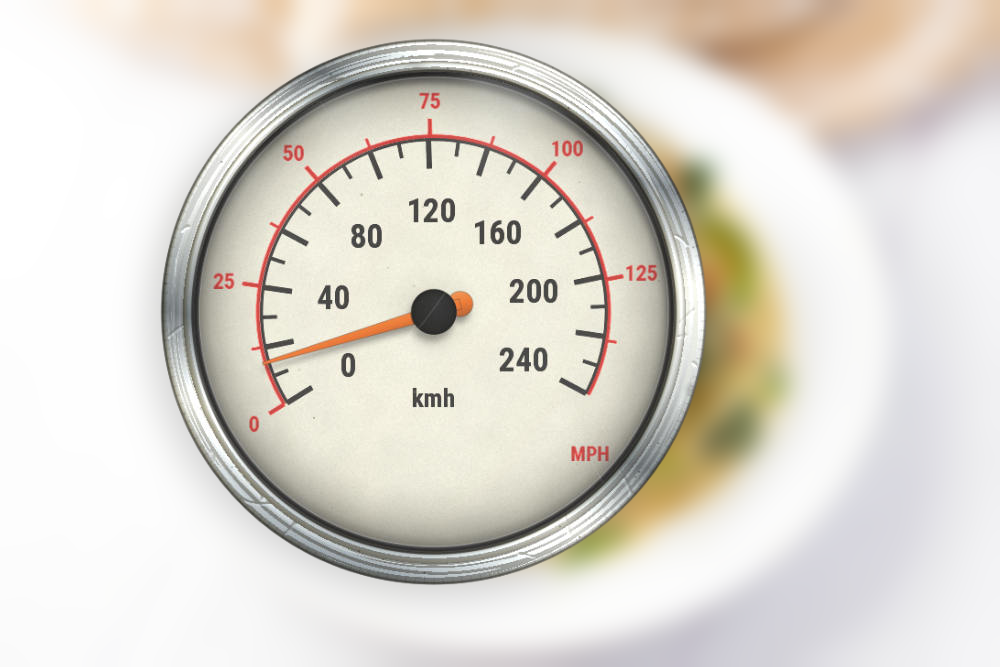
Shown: 15 km/h
